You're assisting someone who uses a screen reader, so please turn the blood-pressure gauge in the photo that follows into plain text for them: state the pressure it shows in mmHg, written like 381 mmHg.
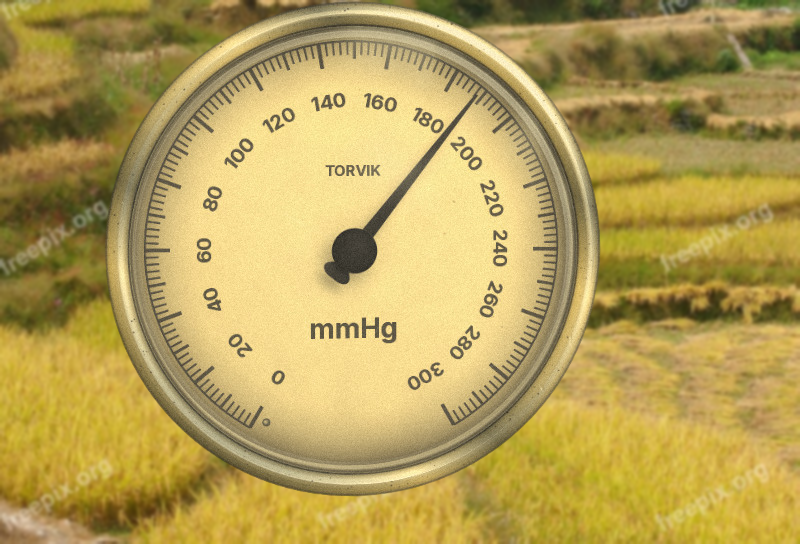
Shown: 188 mmHg
